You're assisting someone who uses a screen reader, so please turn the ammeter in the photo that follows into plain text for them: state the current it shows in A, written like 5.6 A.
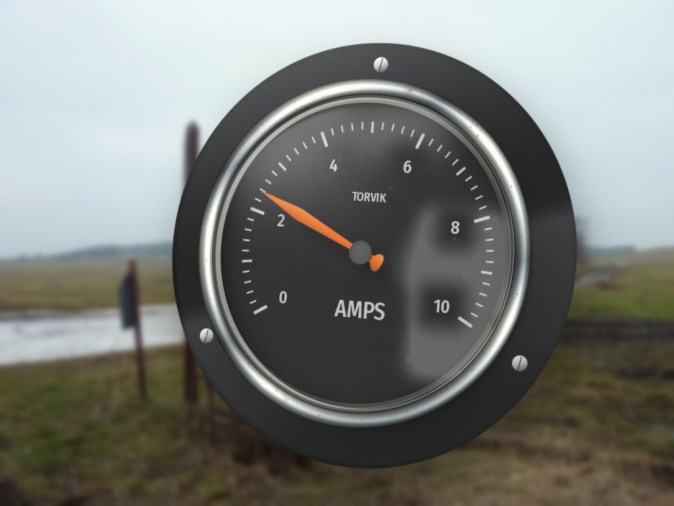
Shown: 2.4 A
